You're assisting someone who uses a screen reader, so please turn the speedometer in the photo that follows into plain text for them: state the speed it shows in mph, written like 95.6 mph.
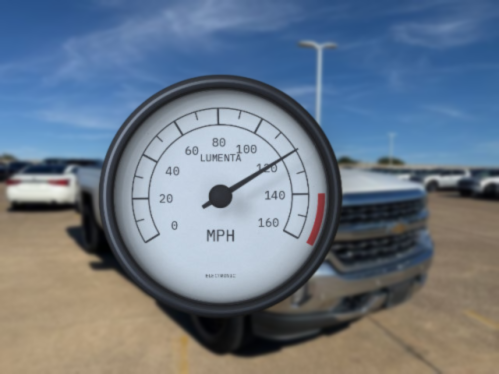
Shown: 120 mph
